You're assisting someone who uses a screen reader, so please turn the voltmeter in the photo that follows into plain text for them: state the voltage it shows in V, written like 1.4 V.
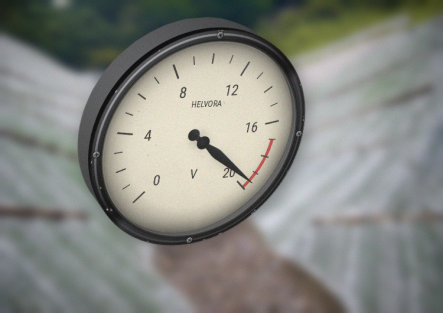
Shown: 19.5 V
